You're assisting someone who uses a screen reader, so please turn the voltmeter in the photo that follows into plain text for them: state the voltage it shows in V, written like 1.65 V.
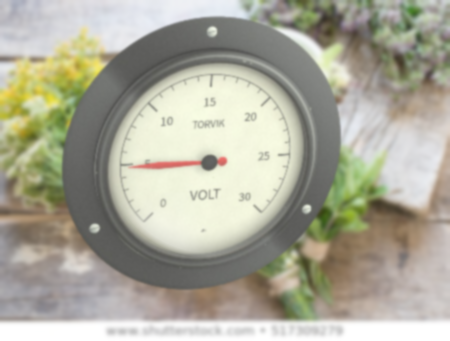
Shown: 5 V
